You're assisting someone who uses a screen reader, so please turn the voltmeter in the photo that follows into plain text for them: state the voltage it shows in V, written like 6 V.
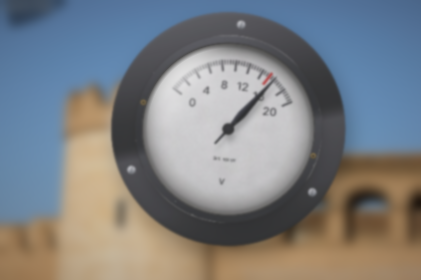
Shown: 16 V
